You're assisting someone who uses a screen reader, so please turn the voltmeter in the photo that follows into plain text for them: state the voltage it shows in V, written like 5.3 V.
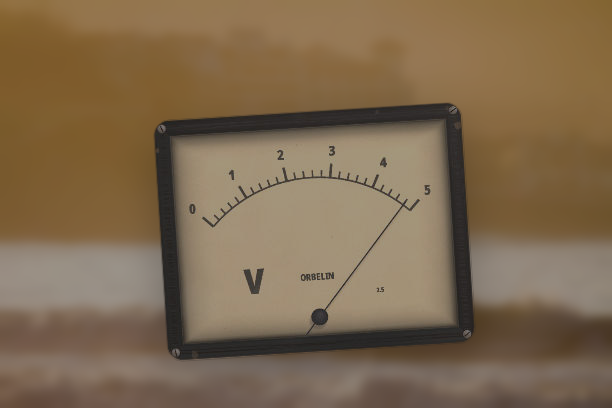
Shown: 4.8 V
